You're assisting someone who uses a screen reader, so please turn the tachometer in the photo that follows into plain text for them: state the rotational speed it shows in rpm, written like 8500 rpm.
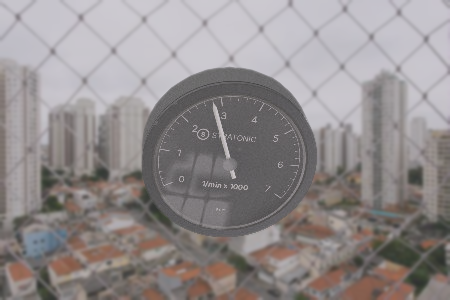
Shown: 2800 rpm
